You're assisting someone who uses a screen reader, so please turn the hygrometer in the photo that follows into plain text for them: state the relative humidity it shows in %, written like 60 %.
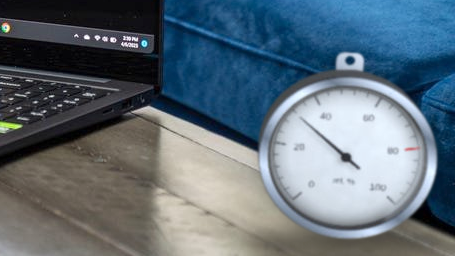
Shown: 32 %
